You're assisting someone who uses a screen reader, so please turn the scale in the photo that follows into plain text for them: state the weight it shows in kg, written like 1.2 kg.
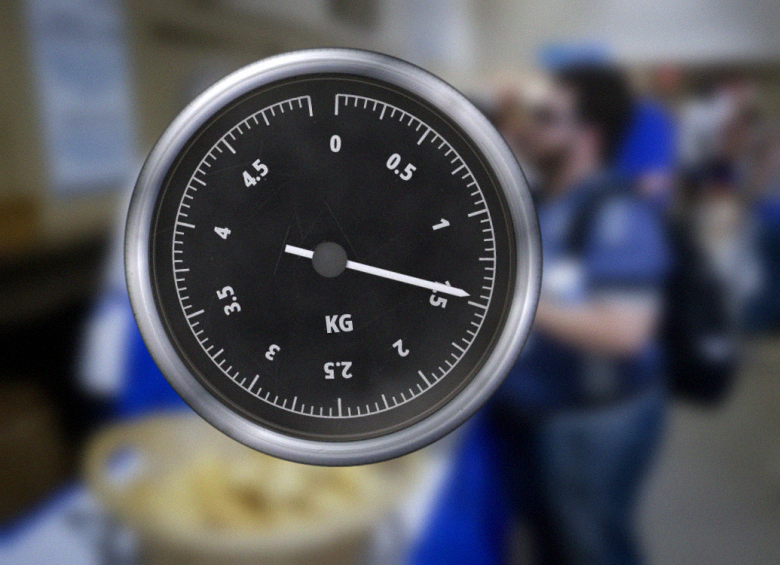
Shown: 1.45 kg
